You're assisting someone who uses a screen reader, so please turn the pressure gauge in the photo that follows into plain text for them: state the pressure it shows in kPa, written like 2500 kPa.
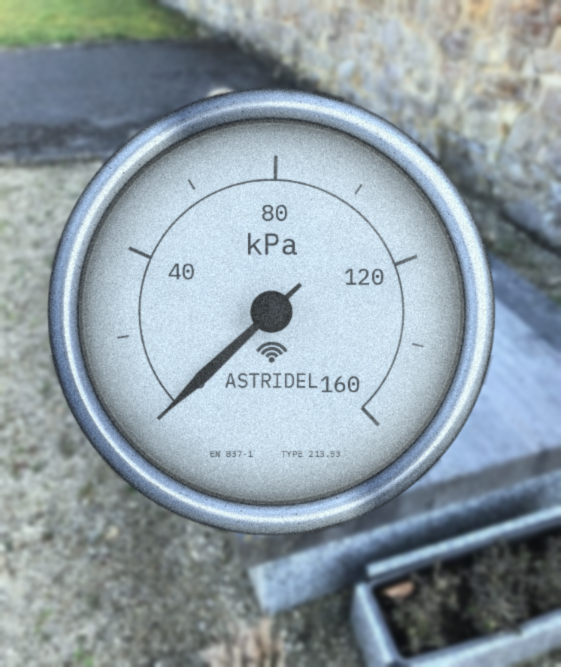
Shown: 0 kPa
